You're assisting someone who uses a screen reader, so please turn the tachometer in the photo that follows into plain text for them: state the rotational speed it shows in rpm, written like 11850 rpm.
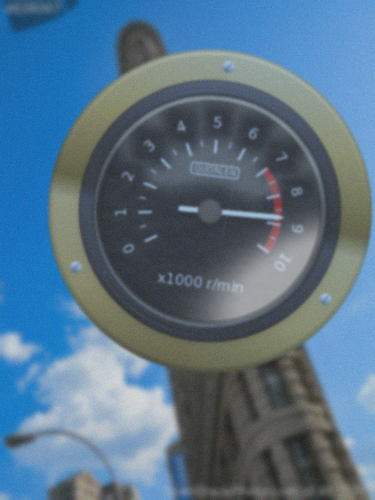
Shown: 8750 rpm
